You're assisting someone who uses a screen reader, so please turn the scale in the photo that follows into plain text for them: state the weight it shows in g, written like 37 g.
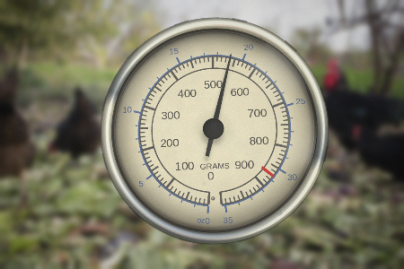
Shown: 540 g
